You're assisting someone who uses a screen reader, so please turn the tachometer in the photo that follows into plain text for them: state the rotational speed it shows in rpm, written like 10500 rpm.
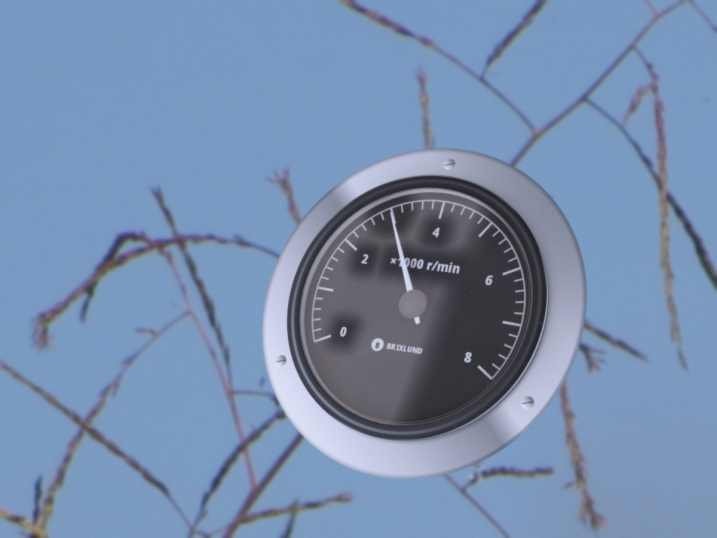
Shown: 3000 rpm
